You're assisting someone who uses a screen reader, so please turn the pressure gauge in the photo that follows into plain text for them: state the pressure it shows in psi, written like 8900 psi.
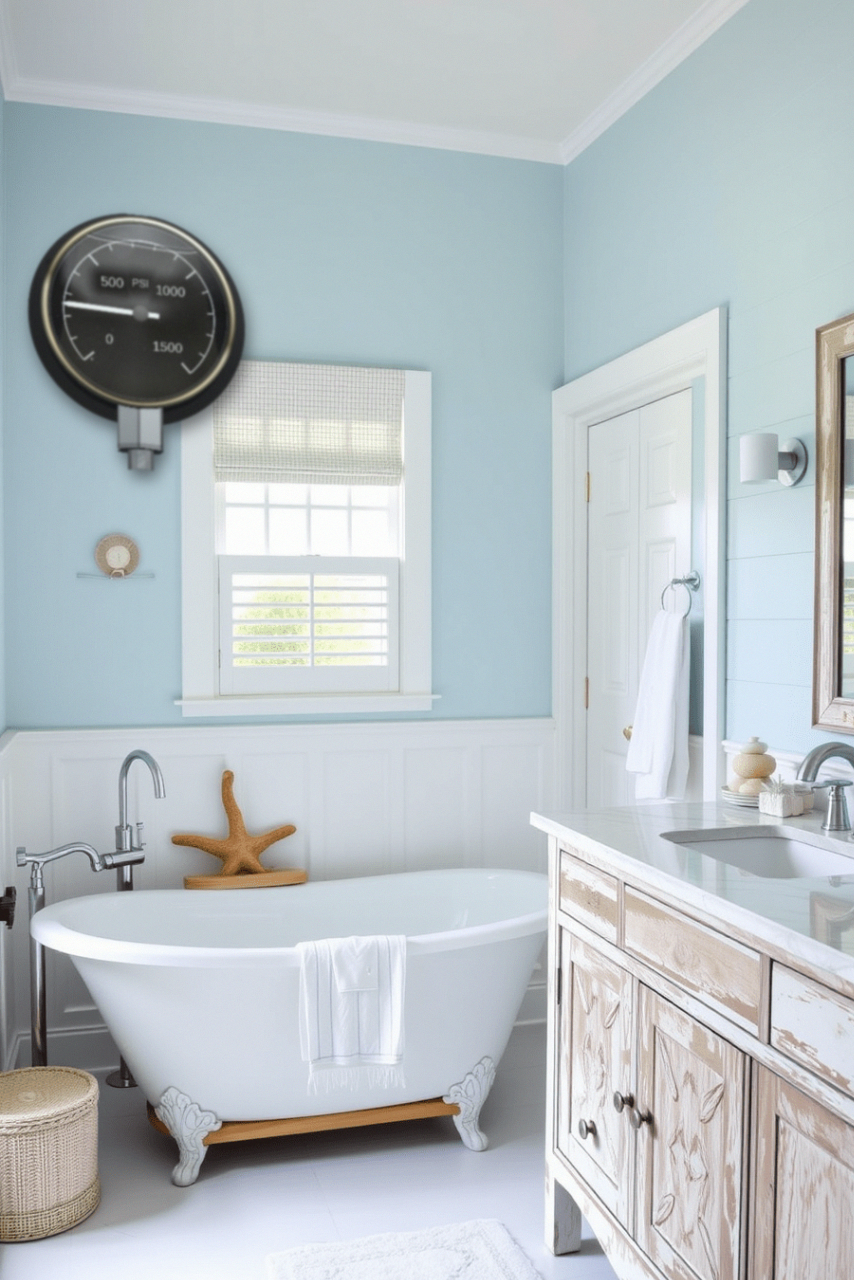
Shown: 250 psi
